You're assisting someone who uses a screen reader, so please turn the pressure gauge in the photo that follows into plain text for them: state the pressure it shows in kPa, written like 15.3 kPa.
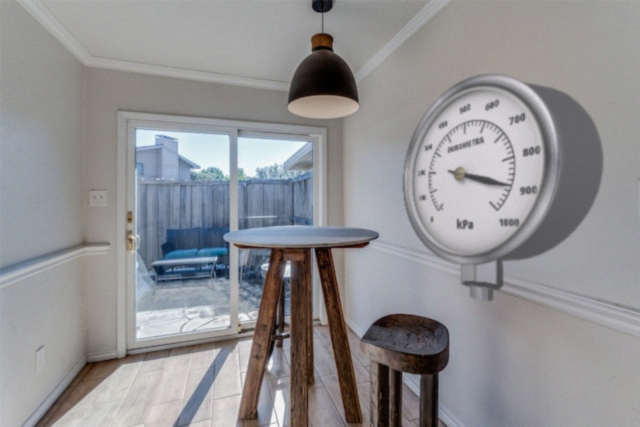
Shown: 900 kPa
